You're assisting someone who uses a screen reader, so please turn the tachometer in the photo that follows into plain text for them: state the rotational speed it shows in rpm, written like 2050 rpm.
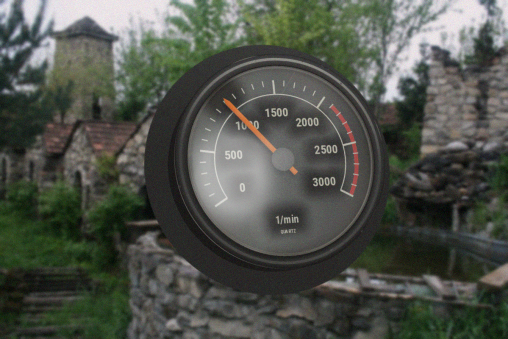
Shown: 1000 rpm
